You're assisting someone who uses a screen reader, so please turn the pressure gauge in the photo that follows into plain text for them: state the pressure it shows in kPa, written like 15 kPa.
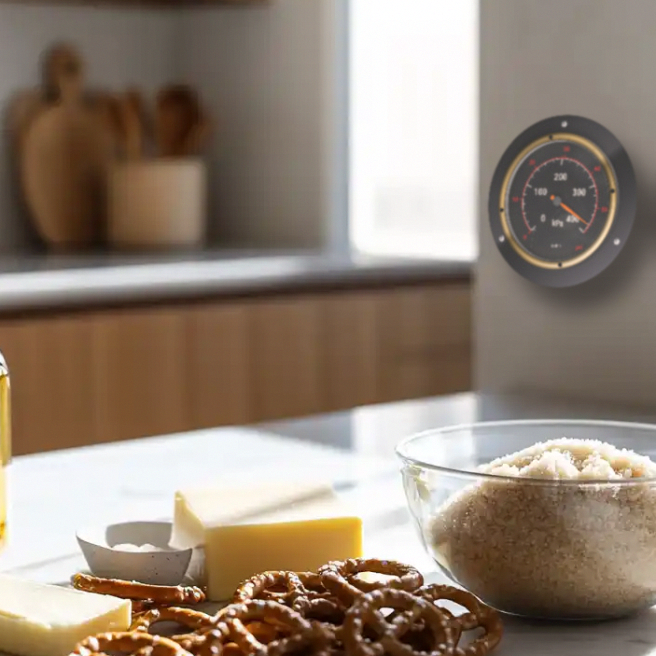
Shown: 380 kPa
